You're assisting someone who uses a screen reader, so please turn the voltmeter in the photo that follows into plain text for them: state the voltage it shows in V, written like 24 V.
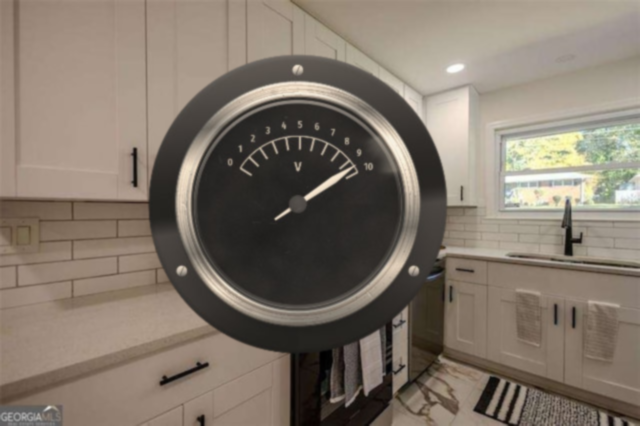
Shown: 9.5 V
